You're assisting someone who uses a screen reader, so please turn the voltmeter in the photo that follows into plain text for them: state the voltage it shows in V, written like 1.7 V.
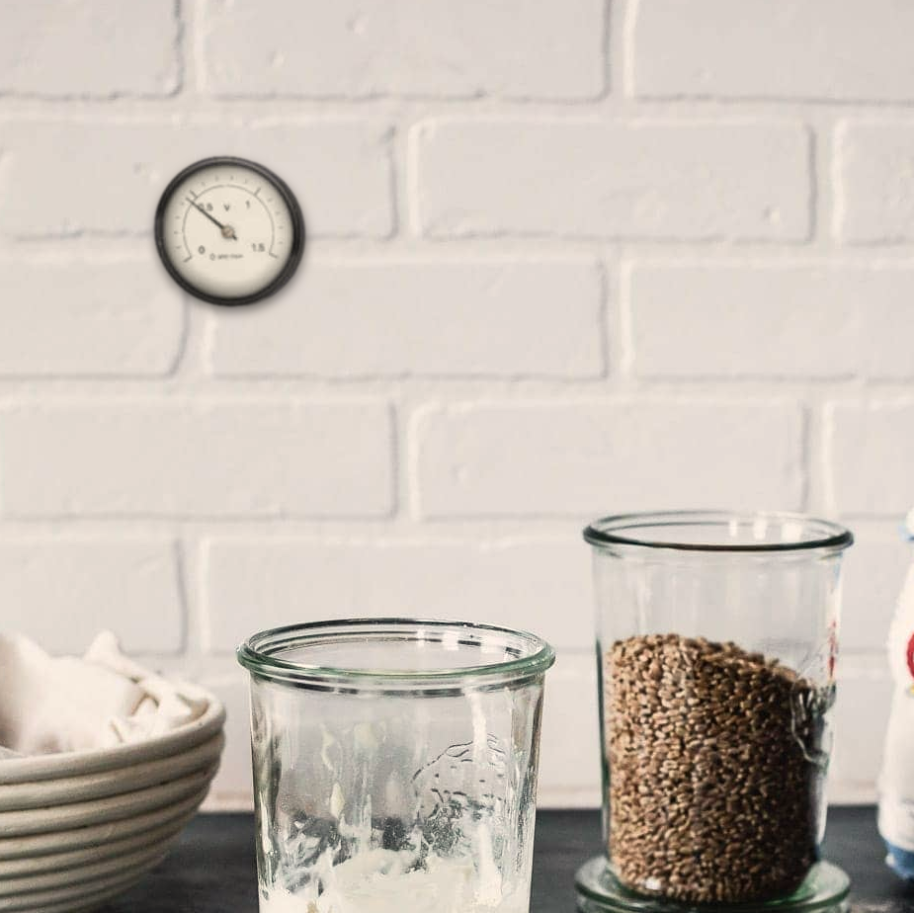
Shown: 0.45 V
